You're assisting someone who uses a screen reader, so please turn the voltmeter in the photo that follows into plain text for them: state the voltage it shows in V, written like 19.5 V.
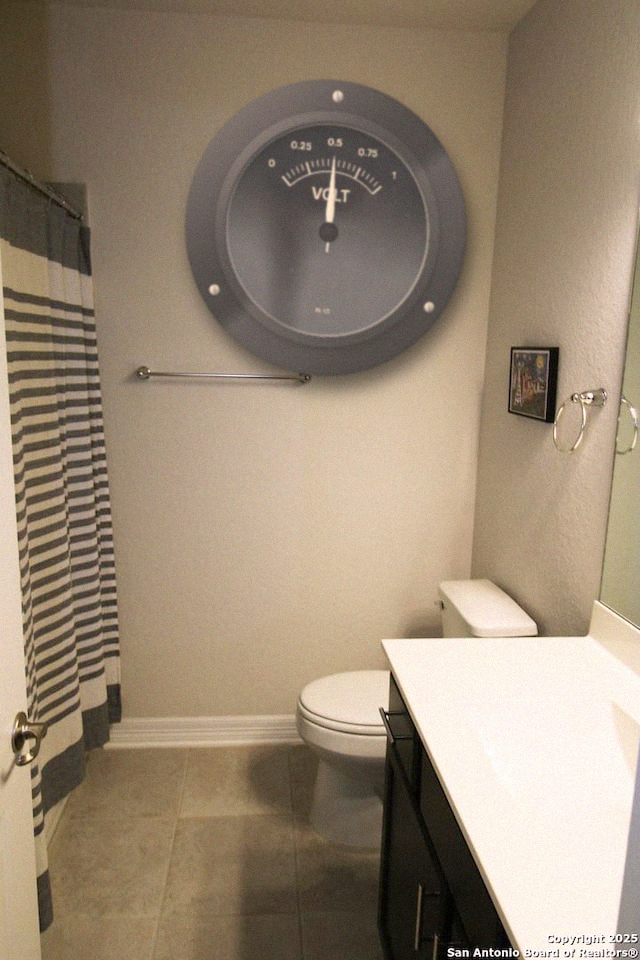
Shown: 0.5 V
